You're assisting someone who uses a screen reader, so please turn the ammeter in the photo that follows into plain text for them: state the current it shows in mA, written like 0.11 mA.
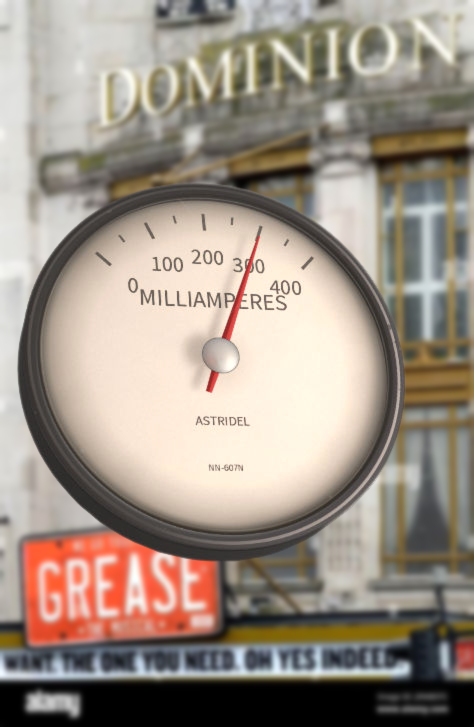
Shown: 300 mA
